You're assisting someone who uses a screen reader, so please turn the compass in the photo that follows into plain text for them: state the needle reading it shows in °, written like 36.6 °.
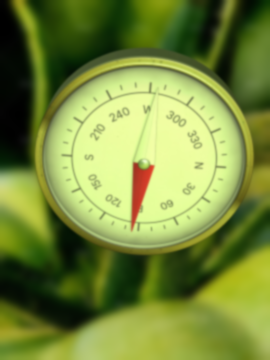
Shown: 95 °
